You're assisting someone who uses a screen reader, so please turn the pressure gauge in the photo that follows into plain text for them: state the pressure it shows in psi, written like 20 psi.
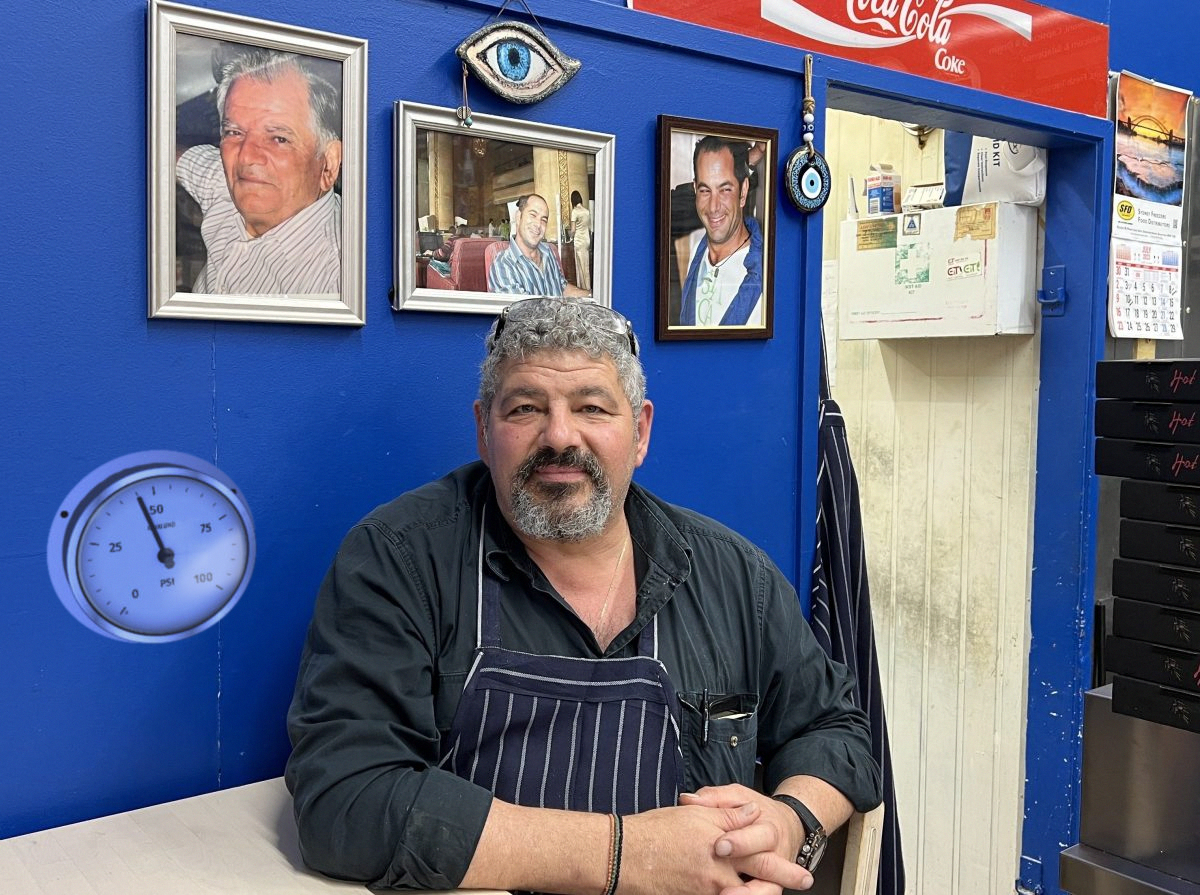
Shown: 45 psi
